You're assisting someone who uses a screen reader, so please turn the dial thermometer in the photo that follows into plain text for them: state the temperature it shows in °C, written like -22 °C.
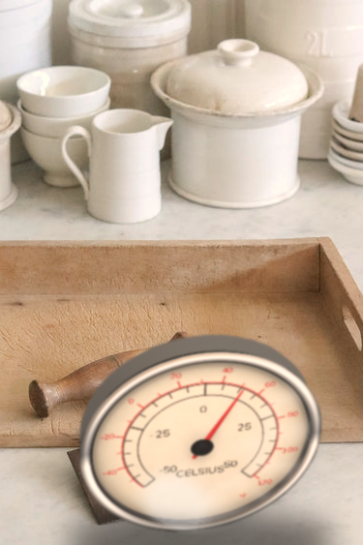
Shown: 10 °C
